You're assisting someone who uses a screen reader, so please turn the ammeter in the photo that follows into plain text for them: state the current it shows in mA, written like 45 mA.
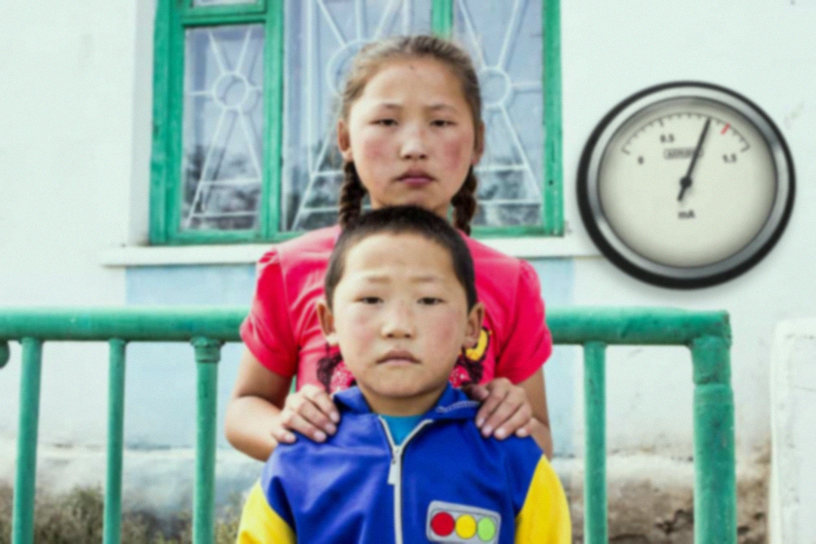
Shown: 1 mA
